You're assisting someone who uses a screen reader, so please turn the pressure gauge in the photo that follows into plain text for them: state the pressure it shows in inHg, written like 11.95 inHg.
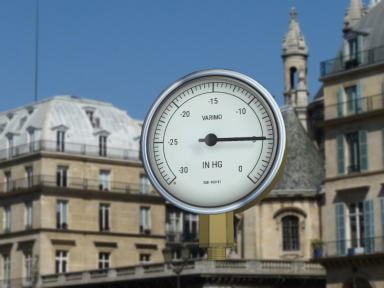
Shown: -5 inHg
